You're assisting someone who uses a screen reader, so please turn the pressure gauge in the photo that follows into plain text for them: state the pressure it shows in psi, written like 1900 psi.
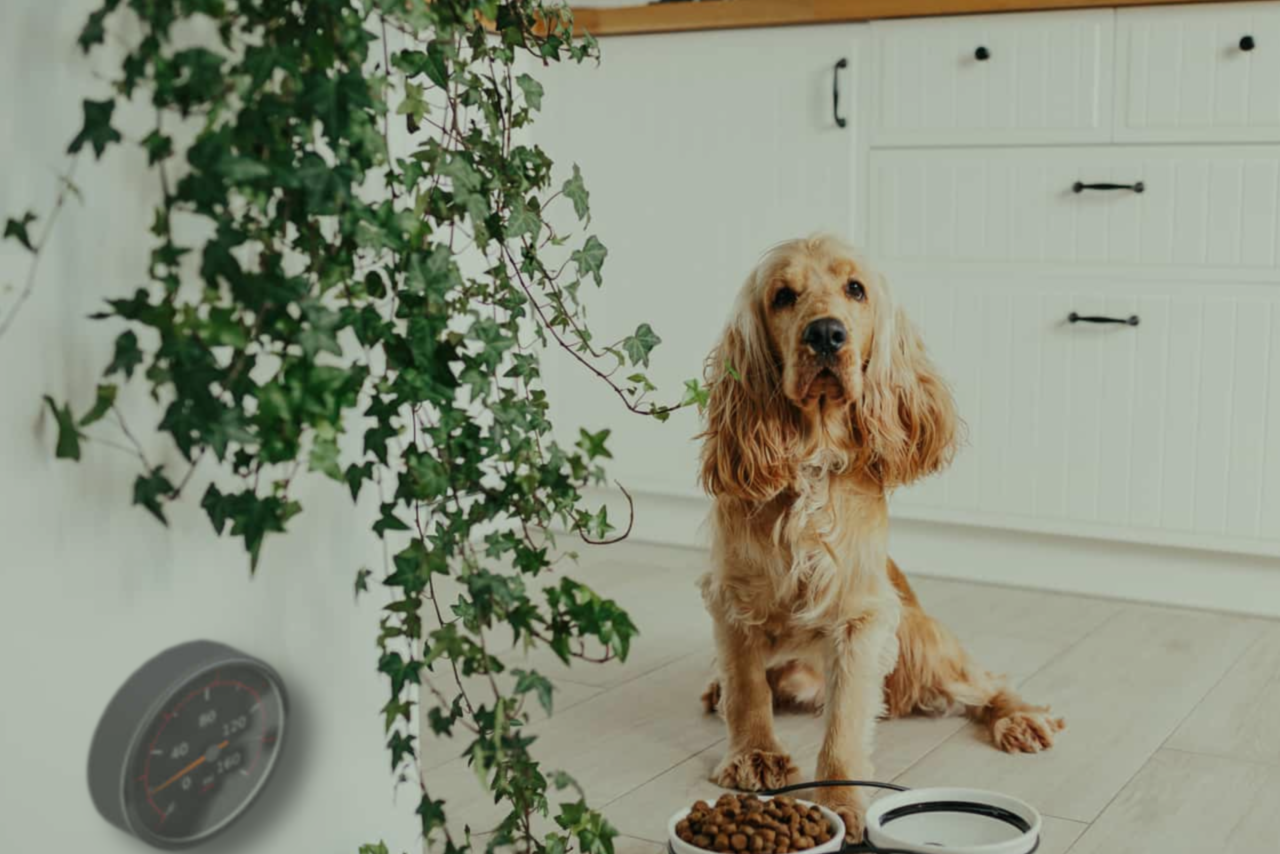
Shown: 20 psi
